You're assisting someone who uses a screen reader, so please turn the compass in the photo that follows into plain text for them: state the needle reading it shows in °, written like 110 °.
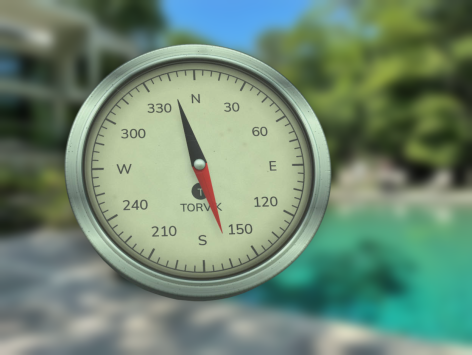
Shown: 165 °
